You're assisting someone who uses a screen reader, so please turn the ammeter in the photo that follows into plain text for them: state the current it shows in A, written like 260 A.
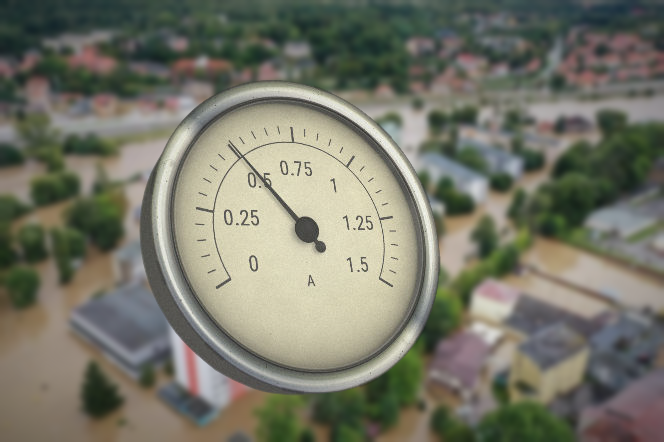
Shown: 0.5 A
